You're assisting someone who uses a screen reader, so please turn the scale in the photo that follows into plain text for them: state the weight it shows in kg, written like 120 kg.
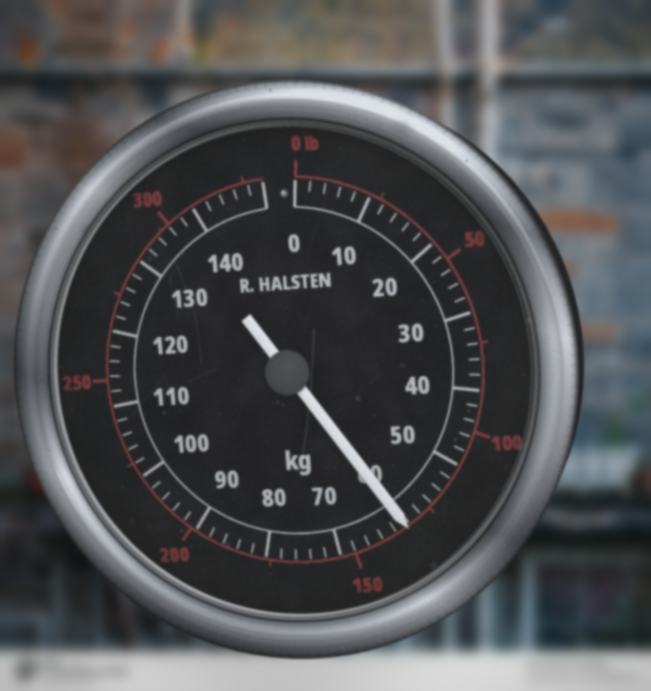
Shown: 60 kg
